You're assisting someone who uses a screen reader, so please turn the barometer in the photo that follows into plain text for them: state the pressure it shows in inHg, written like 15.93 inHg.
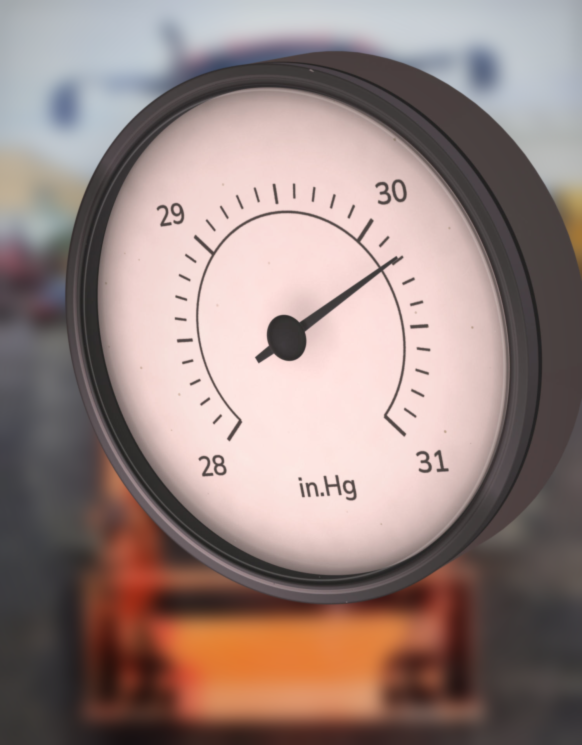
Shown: 30.2 inHg
